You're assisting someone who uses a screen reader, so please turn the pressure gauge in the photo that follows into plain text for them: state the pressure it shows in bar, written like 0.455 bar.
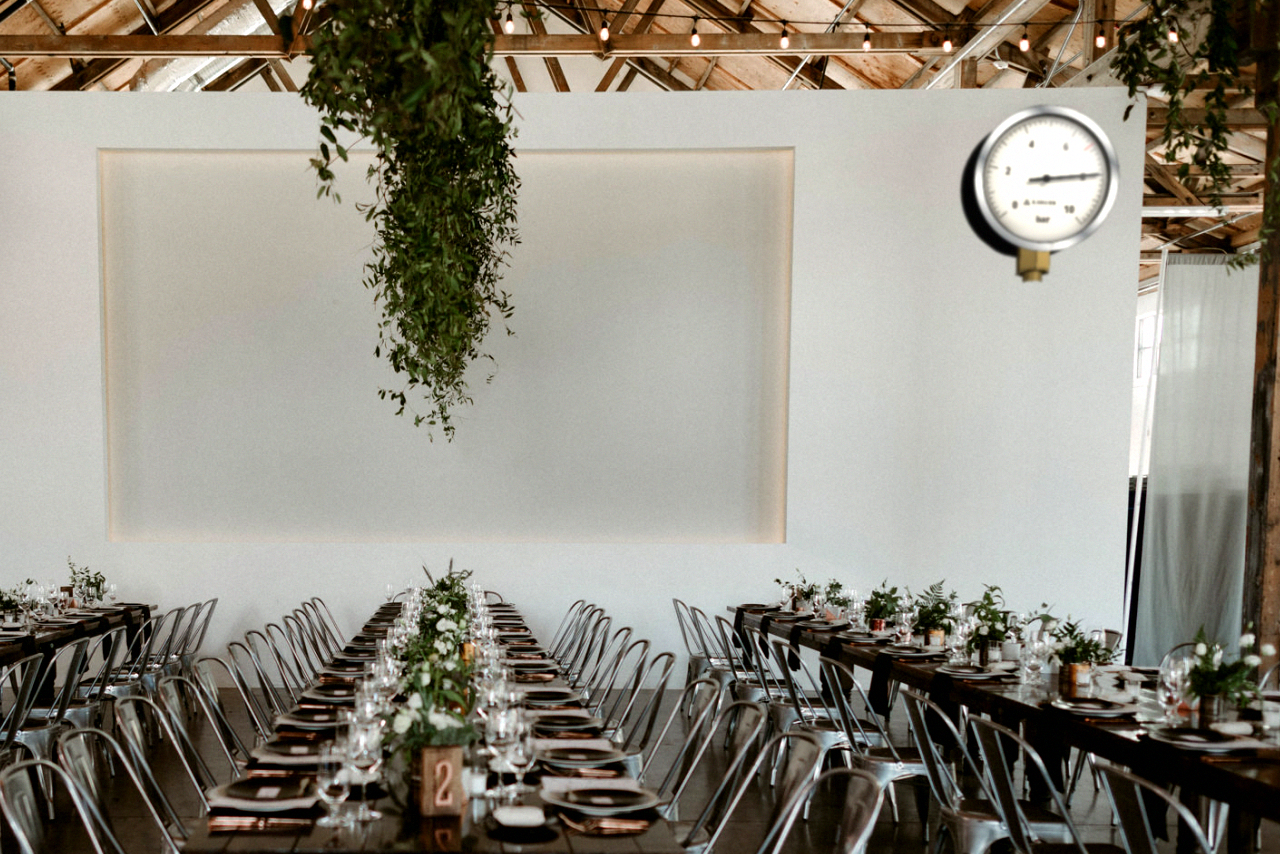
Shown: 8 bar
